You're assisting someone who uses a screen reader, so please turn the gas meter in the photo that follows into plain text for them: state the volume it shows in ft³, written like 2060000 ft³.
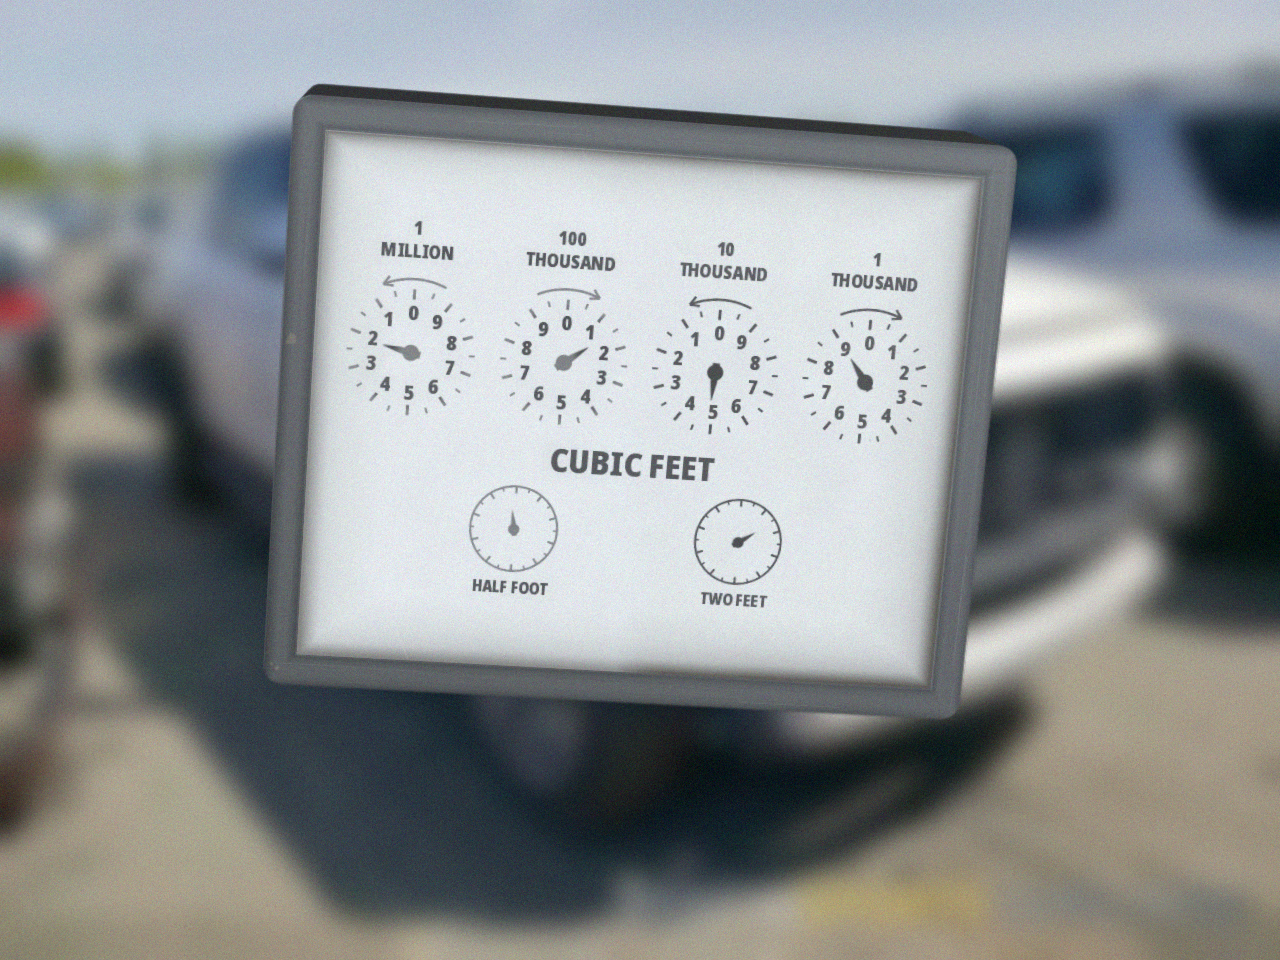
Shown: 214900 ft³
